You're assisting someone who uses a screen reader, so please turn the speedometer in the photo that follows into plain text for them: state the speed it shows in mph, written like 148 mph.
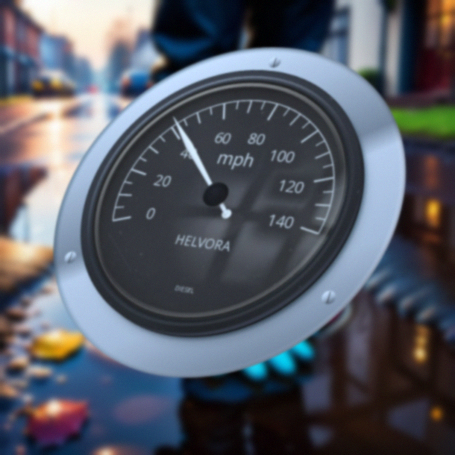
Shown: 42.5 mph
